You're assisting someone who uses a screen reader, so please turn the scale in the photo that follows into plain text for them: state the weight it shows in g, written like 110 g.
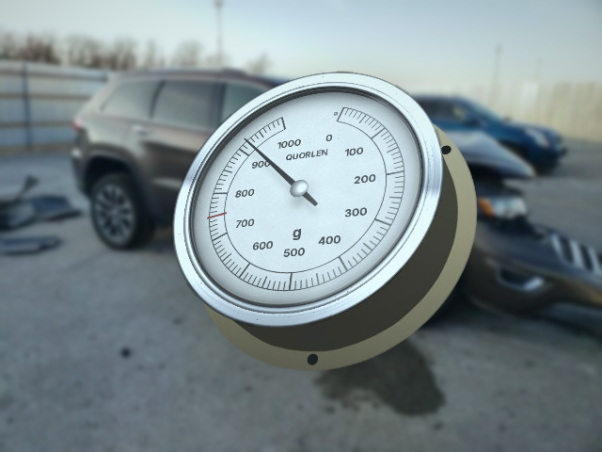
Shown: 920 g
